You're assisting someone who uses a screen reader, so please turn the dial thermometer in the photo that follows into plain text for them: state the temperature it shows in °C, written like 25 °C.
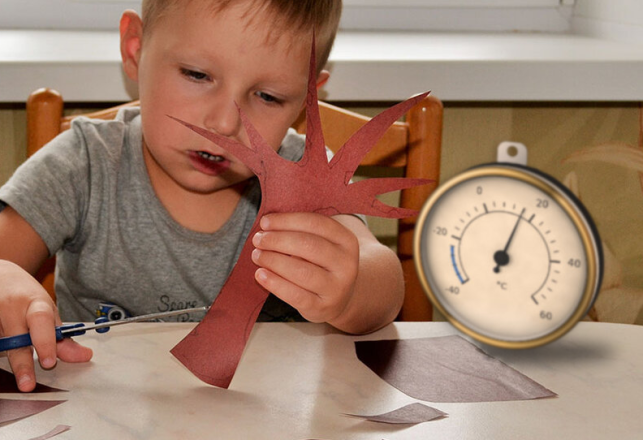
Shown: 16 °C
